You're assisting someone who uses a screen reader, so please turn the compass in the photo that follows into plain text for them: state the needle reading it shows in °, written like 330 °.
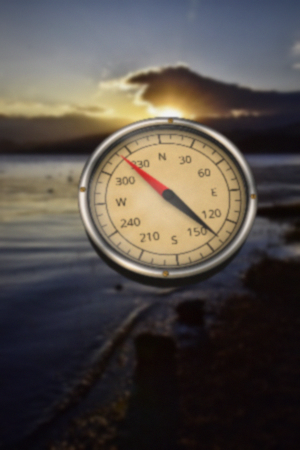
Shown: 320 °
